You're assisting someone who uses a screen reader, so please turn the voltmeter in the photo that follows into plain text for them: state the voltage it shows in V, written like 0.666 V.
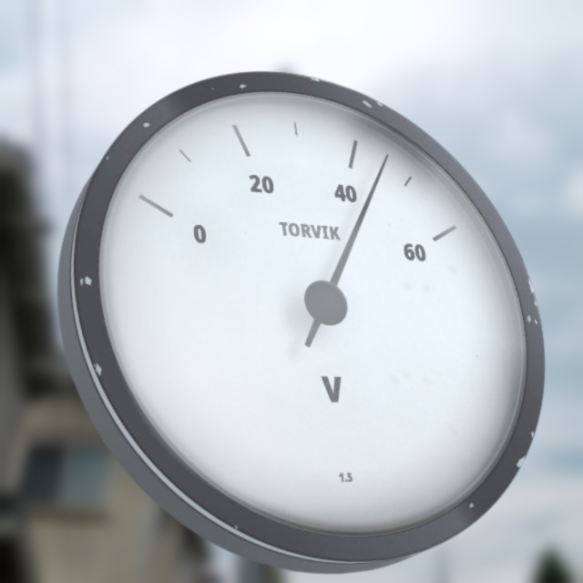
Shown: 45 V
